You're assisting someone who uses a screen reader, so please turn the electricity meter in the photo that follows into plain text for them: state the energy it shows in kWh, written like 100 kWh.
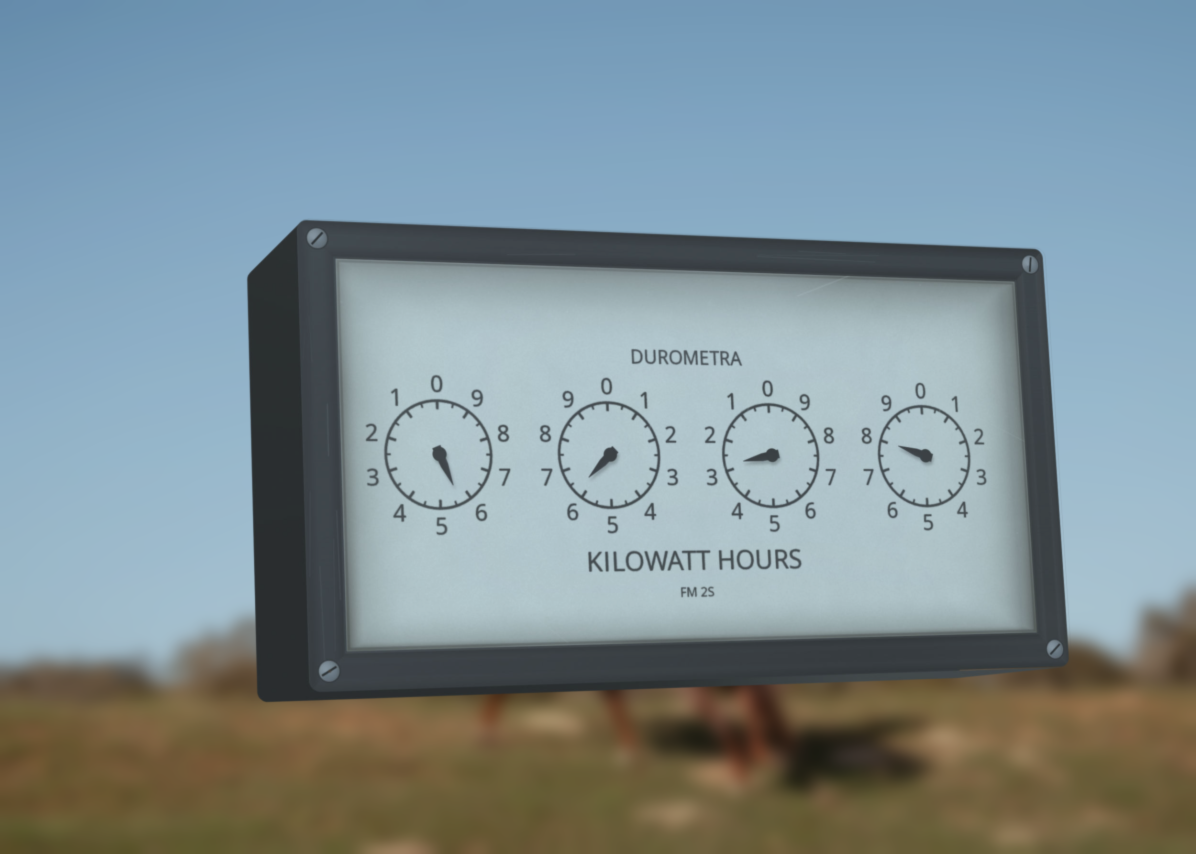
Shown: 5628 kWh
